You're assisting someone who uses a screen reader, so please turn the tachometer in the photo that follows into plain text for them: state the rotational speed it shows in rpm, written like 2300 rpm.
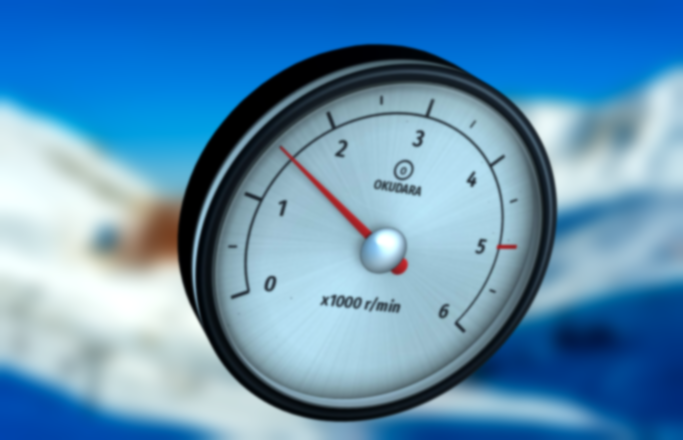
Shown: 1500 rpm
